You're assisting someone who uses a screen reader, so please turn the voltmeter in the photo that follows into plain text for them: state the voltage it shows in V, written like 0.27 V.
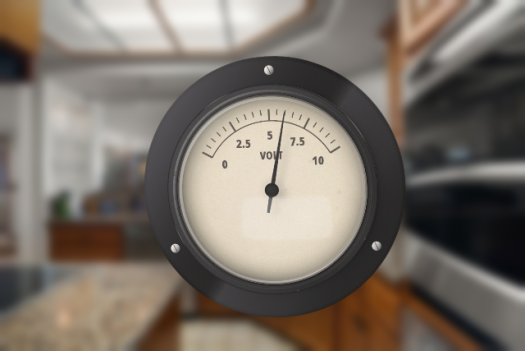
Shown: 6 V
